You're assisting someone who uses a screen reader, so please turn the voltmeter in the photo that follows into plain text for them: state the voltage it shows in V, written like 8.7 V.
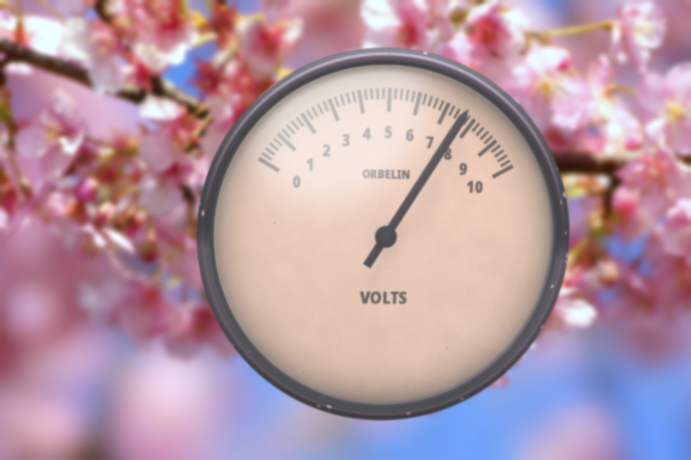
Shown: 7.6 V
